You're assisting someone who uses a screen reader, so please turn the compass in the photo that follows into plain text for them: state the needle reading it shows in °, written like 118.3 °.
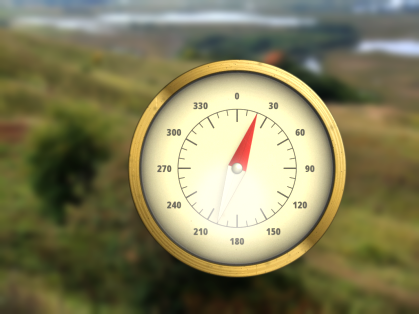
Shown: 20 °
